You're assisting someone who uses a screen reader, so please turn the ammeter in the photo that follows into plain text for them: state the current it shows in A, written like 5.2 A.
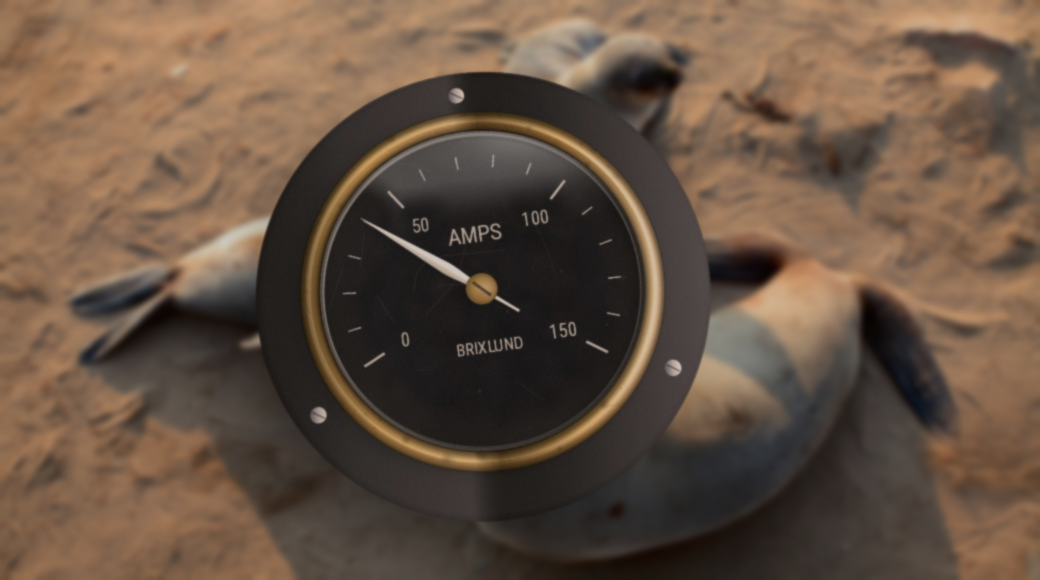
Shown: 40 A
